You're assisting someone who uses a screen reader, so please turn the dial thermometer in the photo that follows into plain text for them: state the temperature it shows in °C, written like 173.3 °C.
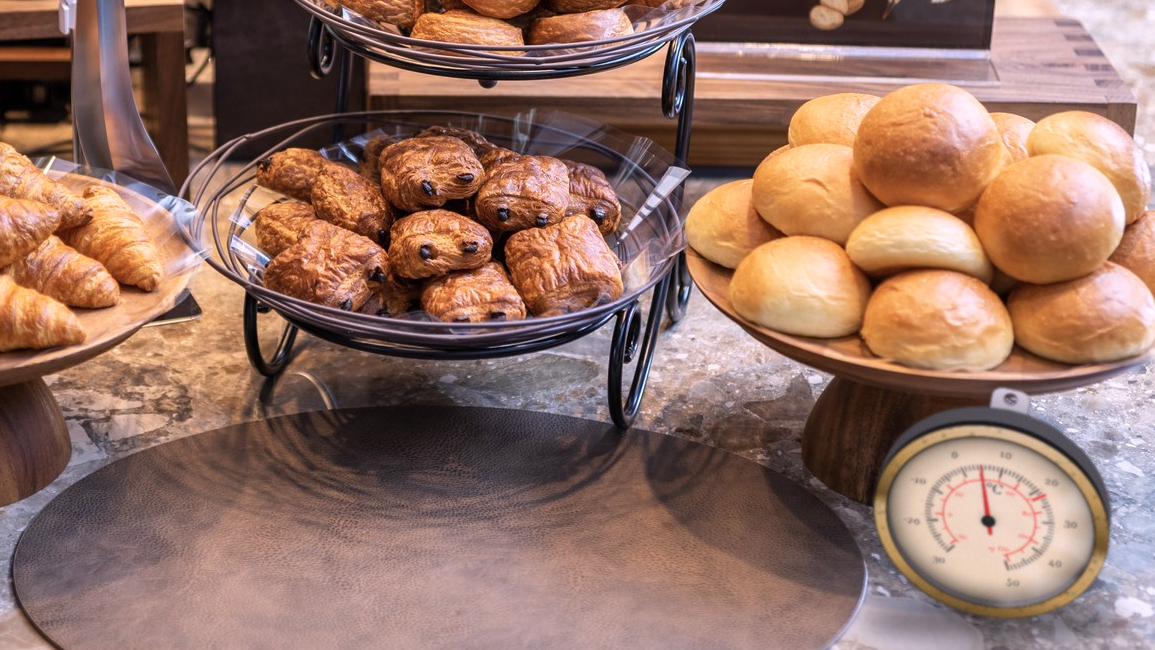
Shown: 5 °C
